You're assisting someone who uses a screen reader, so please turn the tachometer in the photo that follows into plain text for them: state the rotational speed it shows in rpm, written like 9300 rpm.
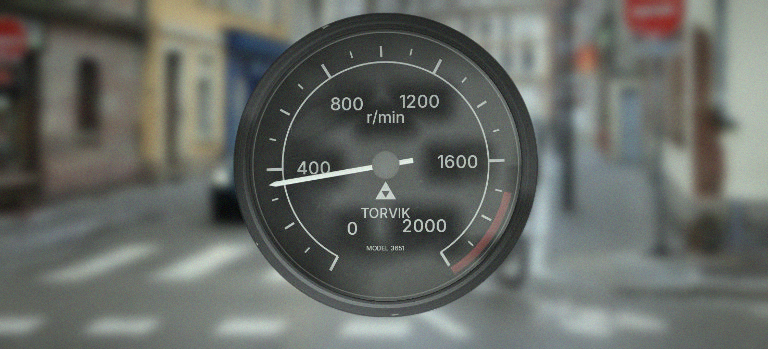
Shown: 350 rpm
